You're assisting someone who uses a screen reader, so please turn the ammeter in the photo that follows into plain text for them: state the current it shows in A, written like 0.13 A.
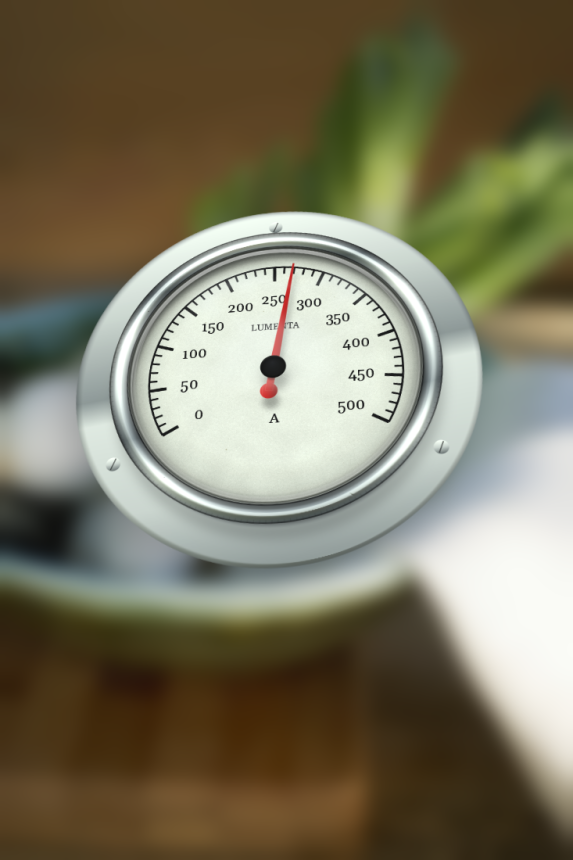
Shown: 270 A
